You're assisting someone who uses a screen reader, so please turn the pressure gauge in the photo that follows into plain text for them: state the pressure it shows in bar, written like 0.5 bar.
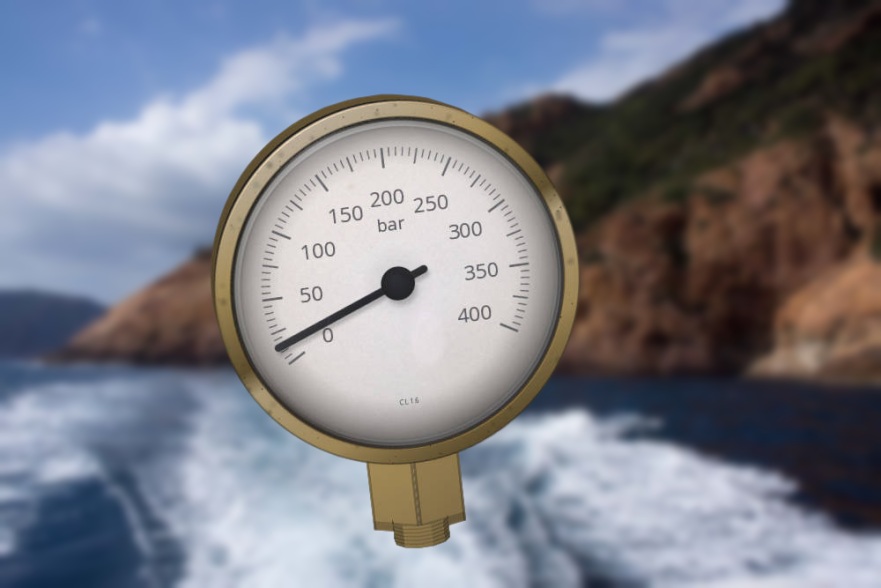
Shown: 15 bar
